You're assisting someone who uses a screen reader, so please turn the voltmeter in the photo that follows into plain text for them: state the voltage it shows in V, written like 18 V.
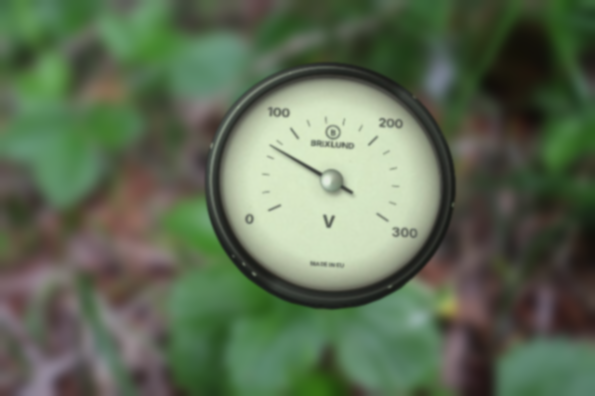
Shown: 70 V
